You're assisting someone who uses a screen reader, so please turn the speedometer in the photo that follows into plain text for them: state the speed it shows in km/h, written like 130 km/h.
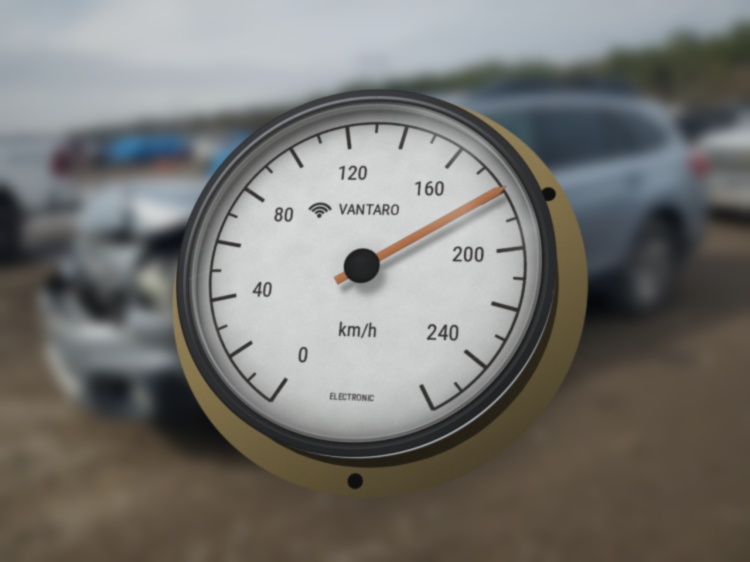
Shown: 180 km/h
